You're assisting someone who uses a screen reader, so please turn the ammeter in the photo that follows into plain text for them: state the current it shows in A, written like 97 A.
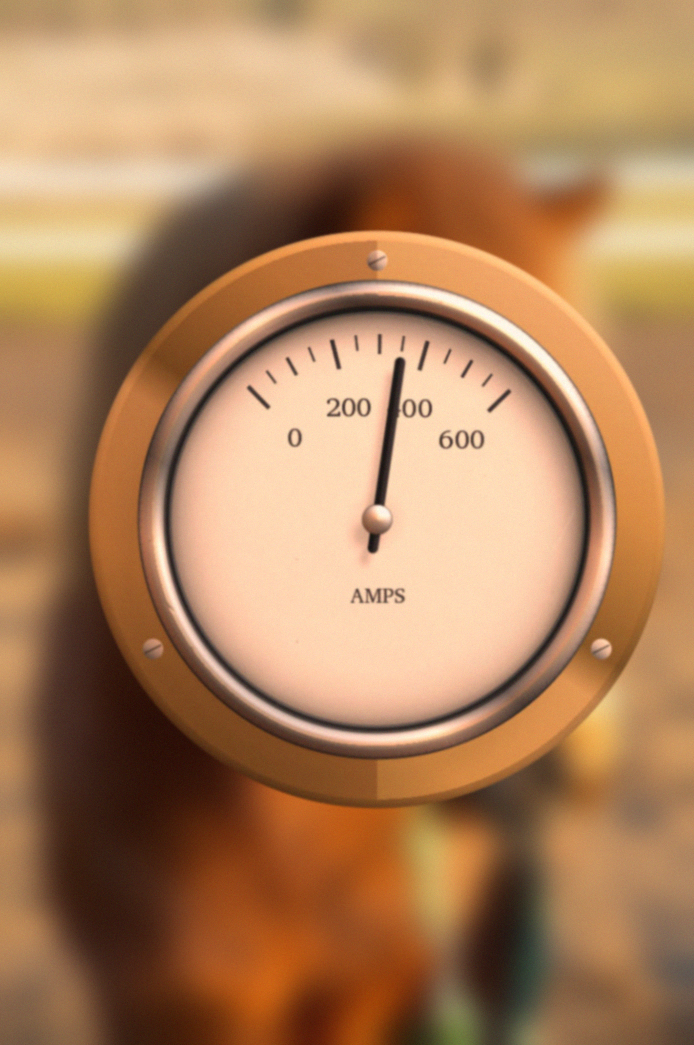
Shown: 350 A
